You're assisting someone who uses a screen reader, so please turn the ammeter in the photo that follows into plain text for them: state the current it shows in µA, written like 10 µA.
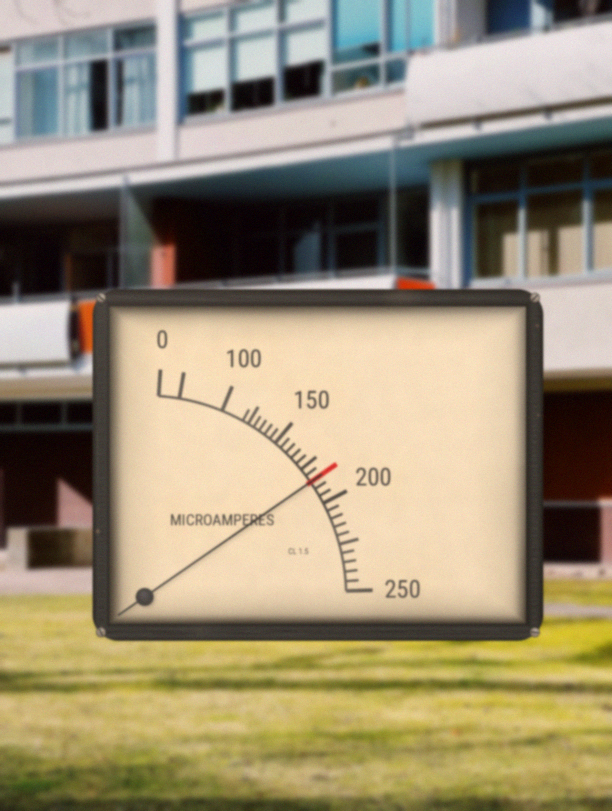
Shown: 185 µA
